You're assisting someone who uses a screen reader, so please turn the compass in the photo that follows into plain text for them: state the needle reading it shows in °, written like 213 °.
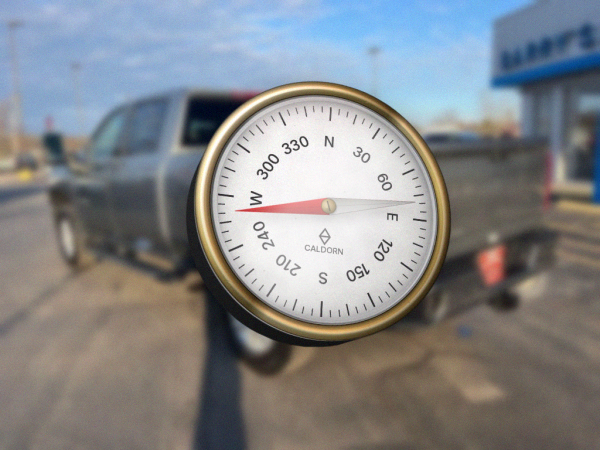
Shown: 260 °
